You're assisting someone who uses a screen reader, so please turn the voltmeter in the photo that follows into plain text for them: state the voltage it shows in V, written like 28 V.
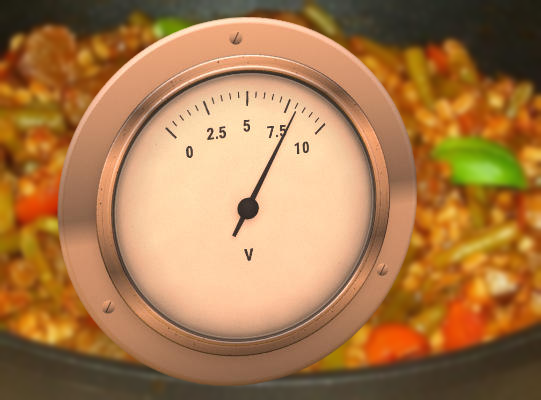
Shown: 8 V
